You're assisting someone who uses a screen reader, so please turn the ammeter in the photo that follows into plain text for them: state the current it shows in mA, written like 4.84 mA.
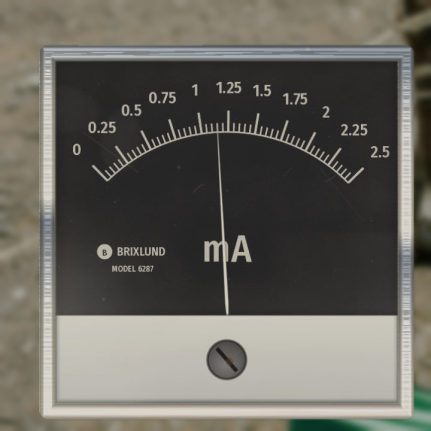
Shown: 1.15 mA
